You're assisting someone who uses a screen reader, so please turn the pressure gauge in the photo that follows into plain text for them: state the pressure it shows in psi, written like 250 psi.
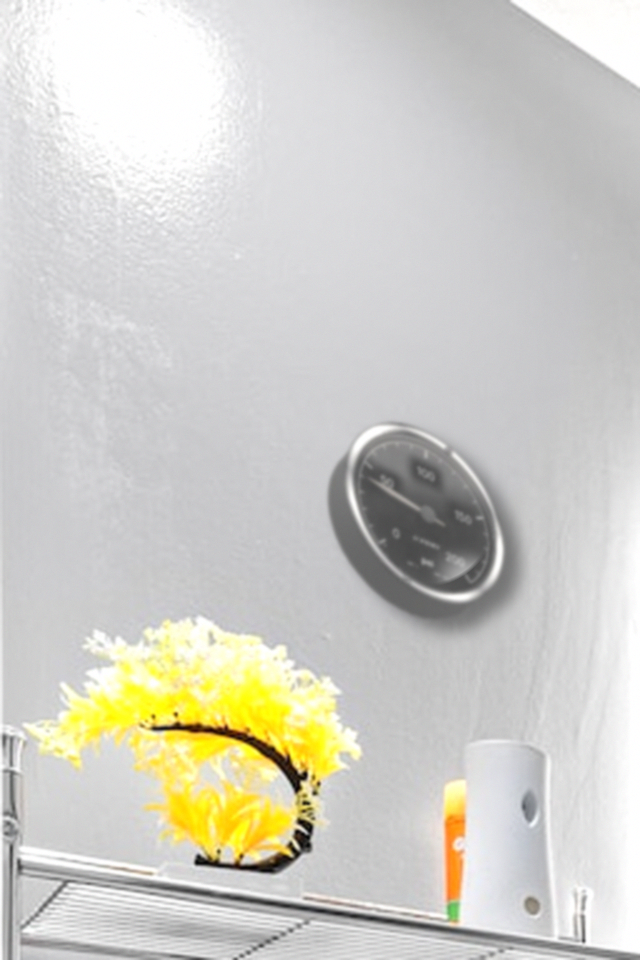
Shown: 40 psi
